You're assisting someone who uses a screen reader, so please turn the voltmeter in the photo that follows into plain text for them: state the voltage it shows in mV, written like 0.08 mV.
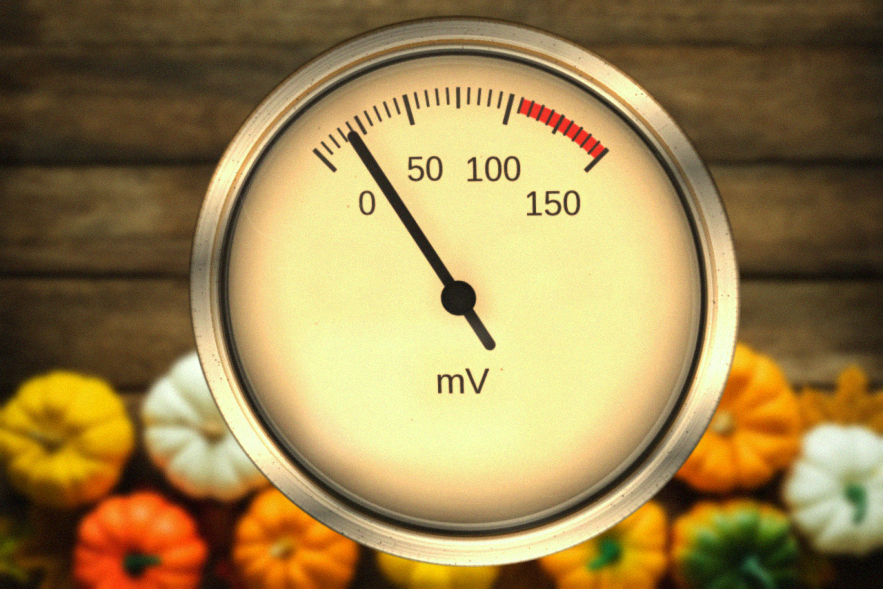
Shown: 20 mV
